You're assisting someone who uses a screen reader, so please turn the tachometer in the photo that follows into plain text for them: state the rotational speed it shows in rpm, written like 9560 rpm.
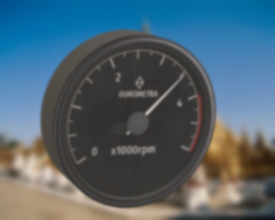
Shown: 3500 rpm
